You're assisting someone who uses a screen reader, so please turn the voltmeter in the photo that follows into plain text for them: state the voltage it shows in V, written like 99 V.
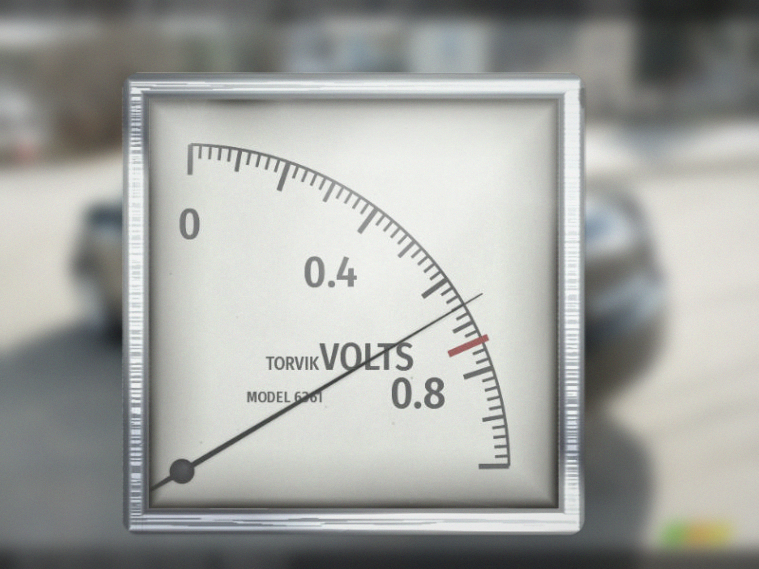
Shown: 0.66 V
